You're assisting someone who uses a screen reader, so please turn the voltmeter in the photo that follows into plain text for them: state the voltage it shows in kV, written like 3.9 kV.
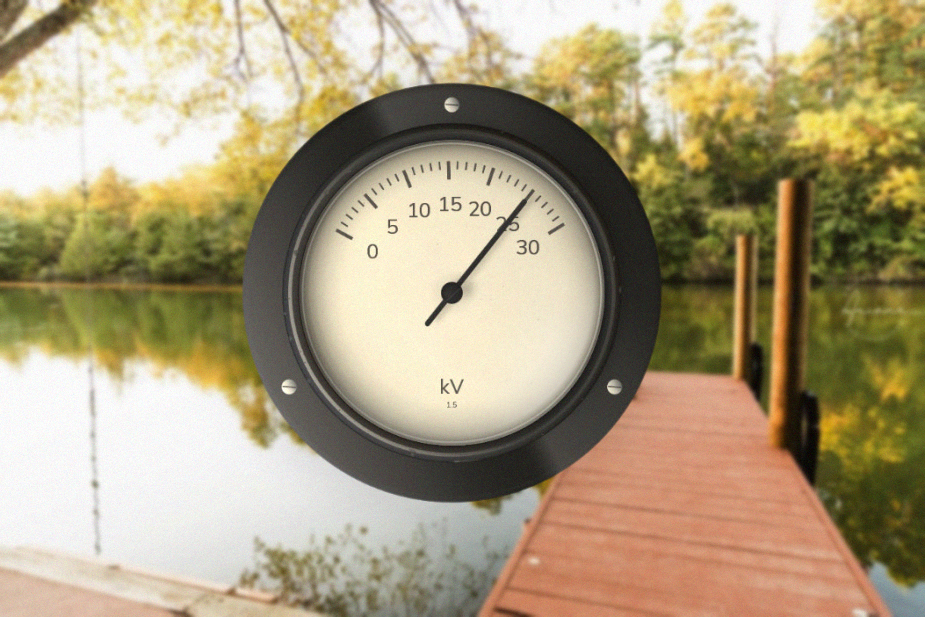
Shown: 25 kV
